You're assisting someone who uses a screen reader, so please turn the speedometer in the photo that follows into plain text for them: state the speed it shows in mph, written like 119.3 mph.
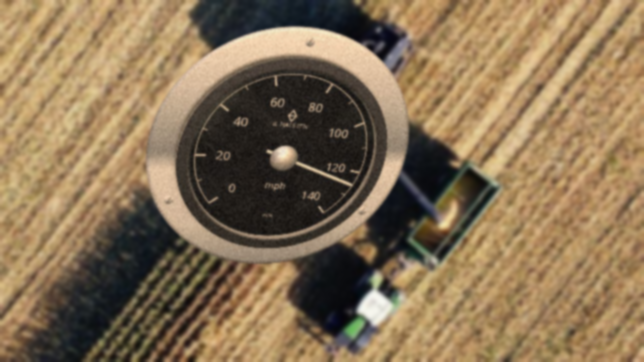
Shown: 125 mph
